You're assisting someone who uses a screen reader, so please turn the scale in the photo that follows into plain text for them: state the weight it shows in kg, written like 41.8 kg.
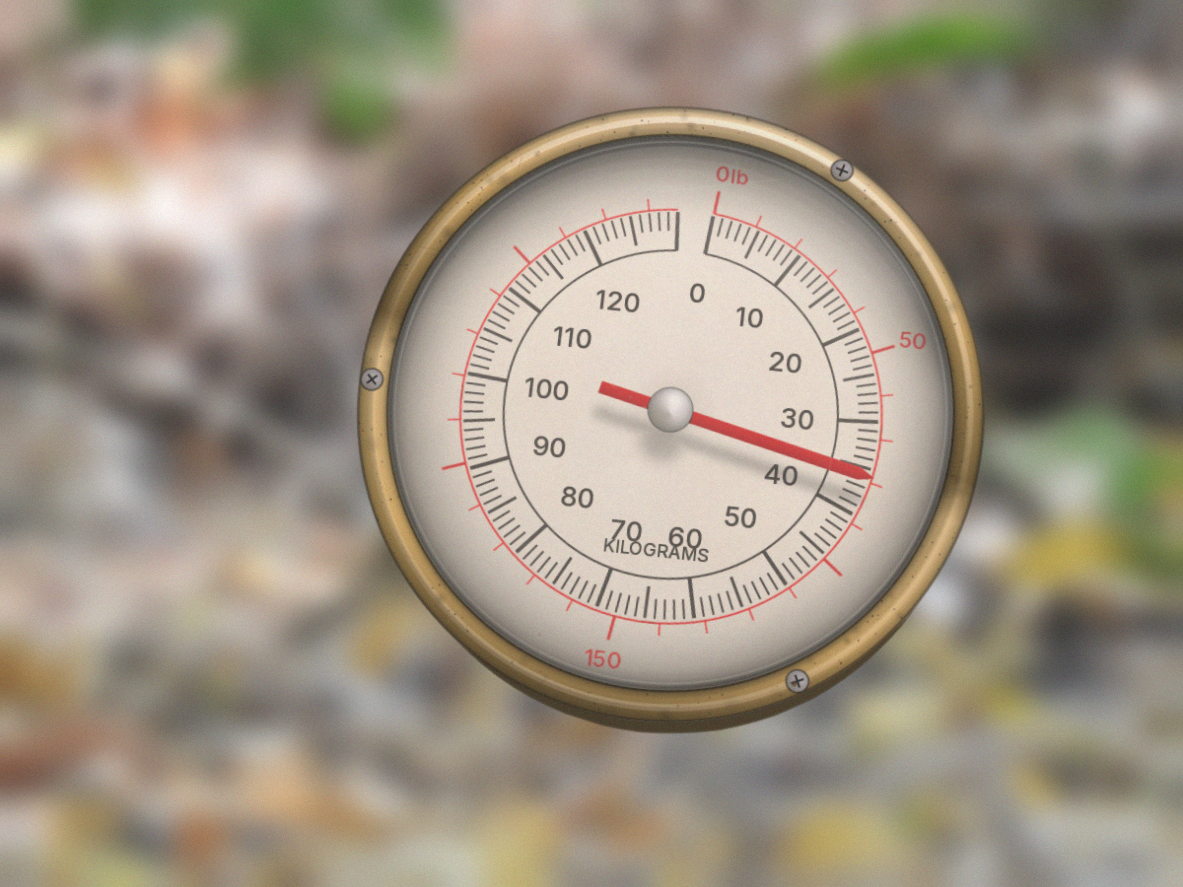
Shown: 36 kg
